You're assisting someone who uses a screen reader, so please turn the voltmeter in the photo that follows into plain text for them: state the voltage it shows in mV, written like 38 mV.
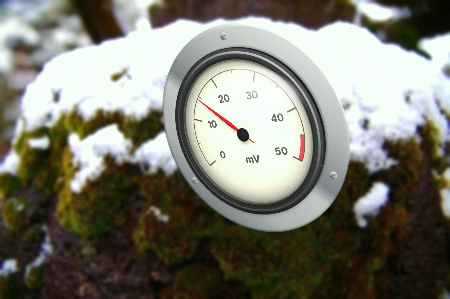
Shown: 15 mV
